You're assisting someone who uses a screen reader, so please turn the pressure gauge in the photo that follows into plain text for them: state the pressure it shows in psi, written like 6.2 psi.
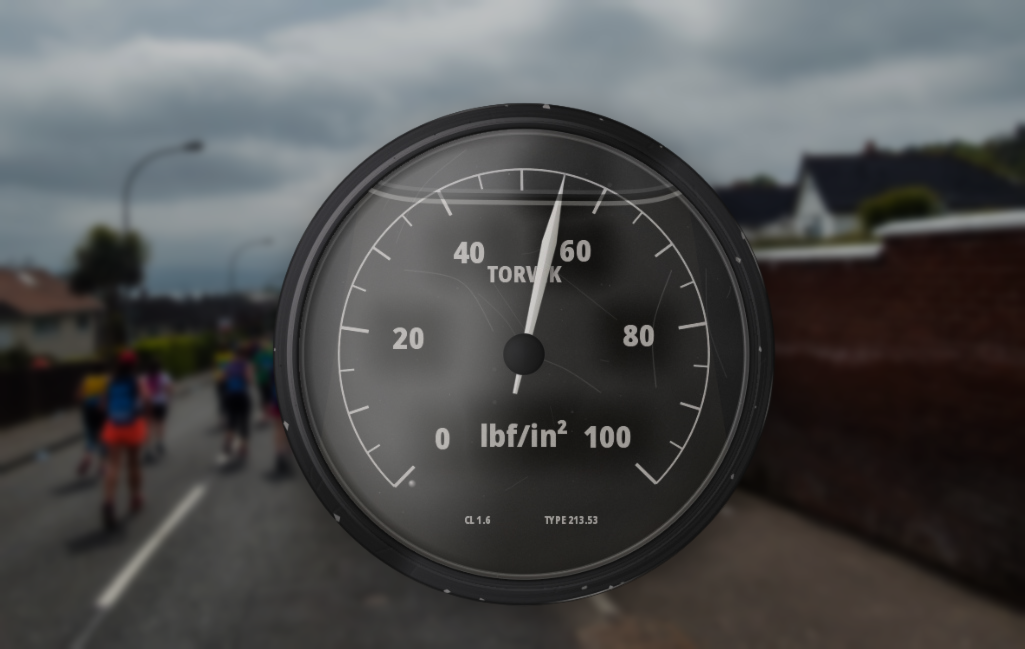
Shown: 55 psi
